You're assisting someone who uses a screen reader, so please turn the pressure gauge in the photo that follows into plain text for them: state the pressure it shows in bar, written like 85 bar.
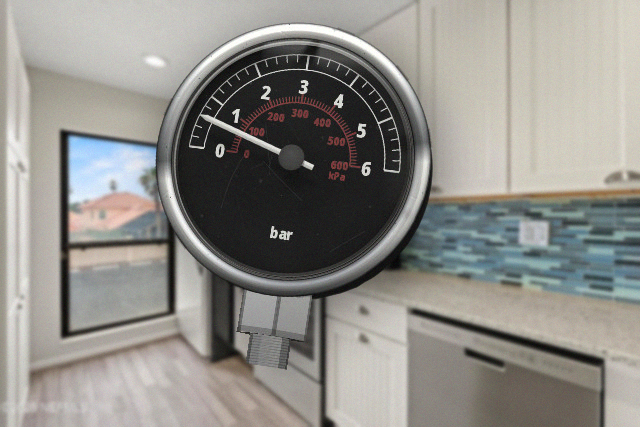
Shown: 0.6 bar
